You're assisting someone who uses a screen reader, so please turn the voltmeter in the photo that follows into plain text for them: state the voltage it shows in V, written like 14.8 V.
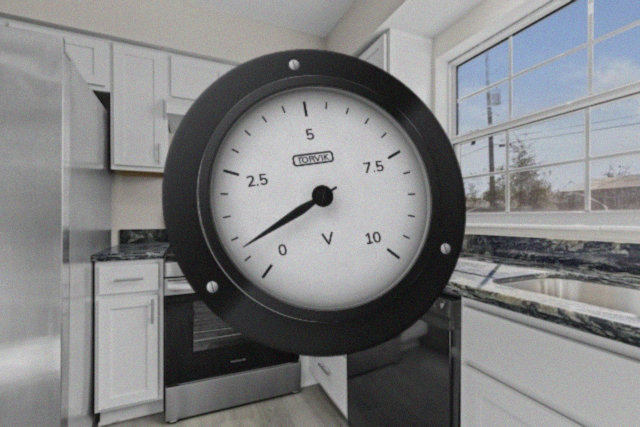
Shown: 0.75 V
